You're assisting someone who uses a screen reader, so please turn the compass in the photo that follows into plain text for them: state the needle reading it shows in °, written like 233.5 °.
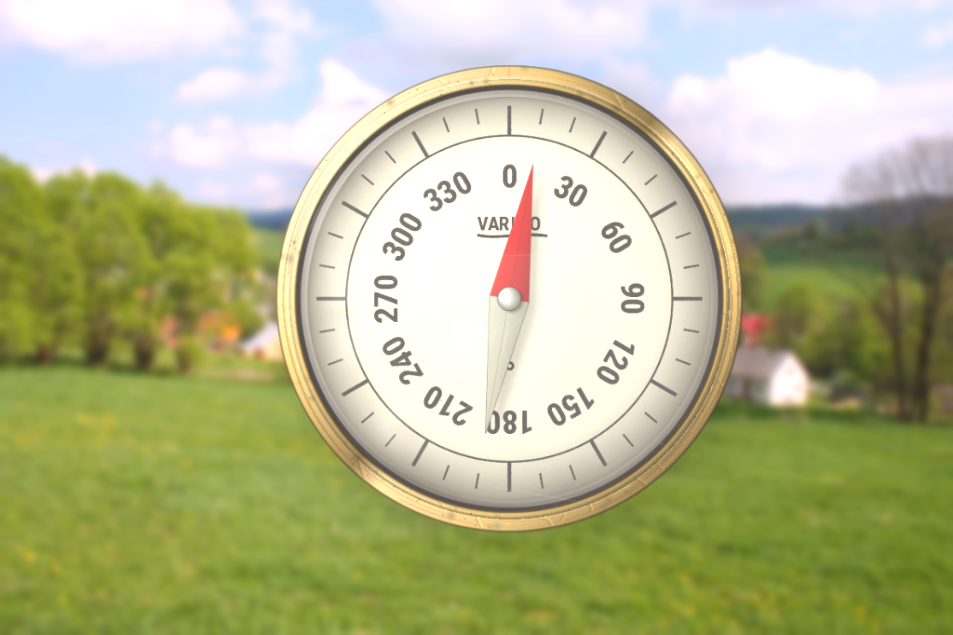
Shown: 10 °
